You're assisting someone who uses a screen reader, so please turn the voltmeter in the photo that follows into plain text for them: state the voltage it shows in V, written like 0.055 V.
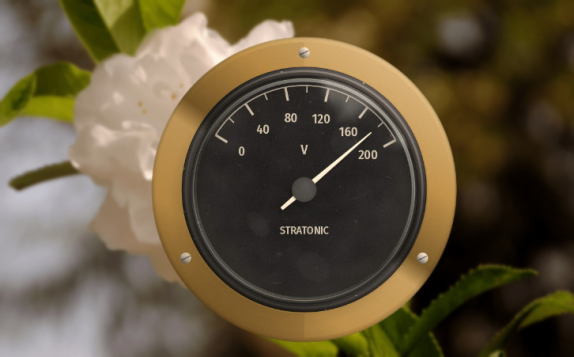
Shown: 180 V
